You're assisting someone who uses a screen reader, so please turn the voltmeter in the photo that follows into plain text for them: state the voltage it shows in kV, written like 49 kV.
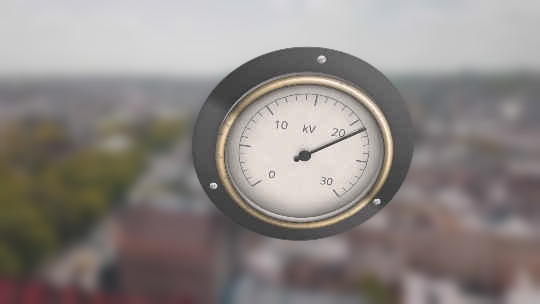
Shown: 21 kV
